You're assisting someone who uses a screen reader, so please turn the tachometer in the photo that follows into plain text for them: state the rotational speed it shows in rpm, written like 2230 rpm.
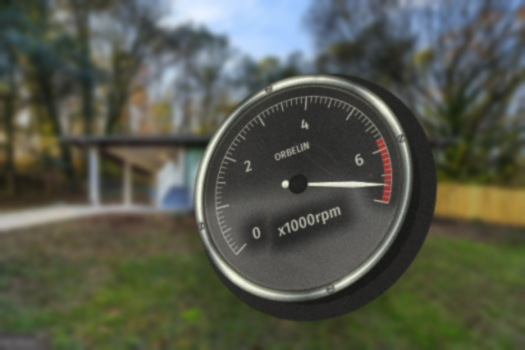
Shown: 6700 rpm
